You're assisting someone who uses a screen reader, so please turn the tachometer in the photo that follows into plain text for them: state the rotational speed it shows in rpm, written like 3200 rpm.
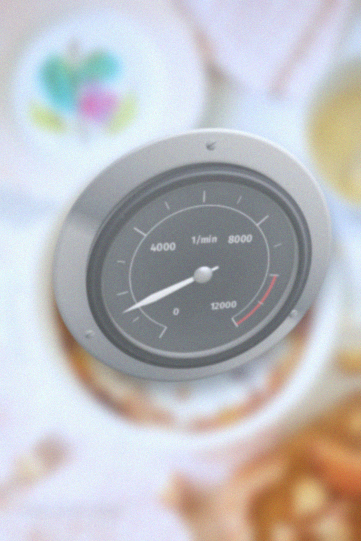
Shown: 1500 rpm
